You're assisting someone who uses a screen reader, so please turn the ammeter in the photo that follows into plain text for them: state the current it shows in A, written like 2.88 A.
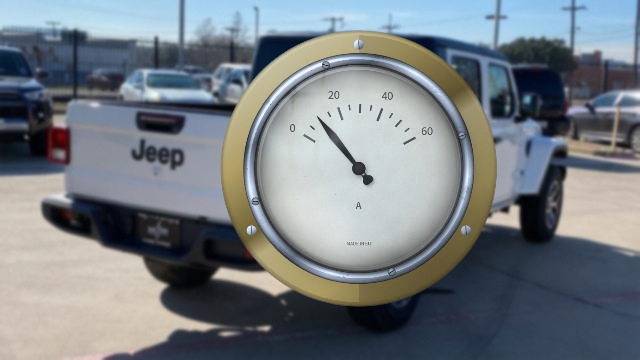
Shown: 10 A
